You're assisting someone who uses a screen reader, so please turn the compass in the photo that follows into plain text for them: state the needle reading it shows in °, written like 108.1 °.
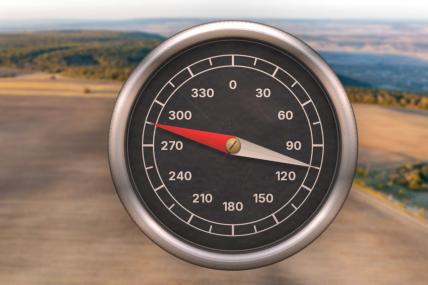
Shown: 285 °
